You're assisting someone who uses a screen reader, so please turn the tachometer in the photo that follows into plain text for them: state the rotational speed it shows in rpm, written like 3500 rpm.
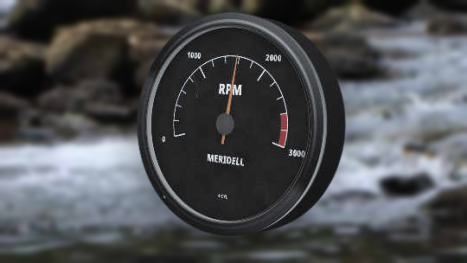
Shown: 1600 rpm
